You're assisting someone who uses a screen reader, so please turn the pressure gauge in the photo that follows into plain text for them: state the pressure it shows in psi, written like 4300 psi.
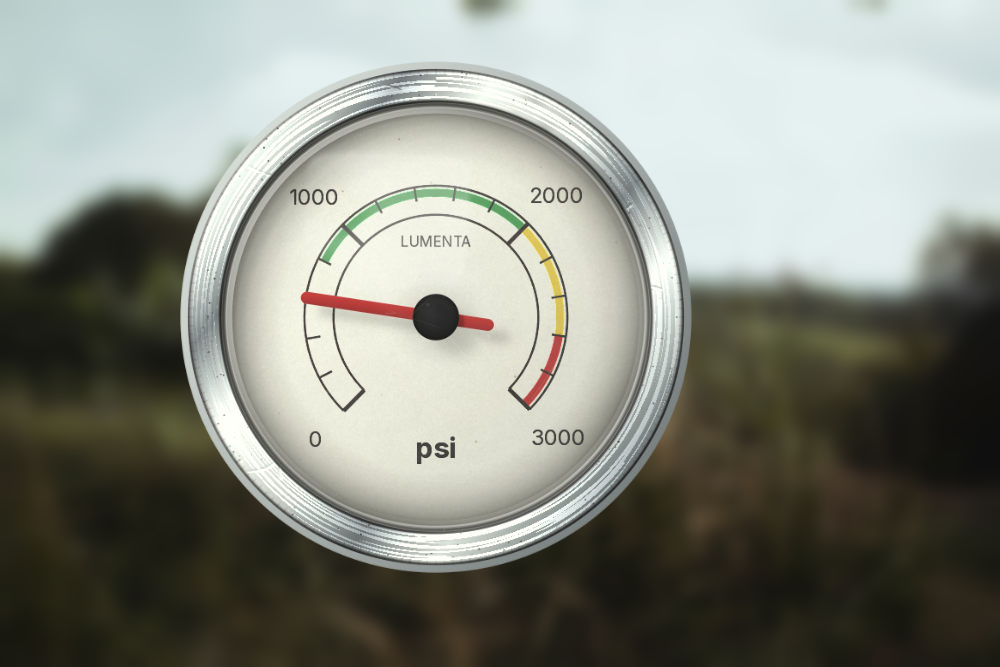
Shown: 600 psi
